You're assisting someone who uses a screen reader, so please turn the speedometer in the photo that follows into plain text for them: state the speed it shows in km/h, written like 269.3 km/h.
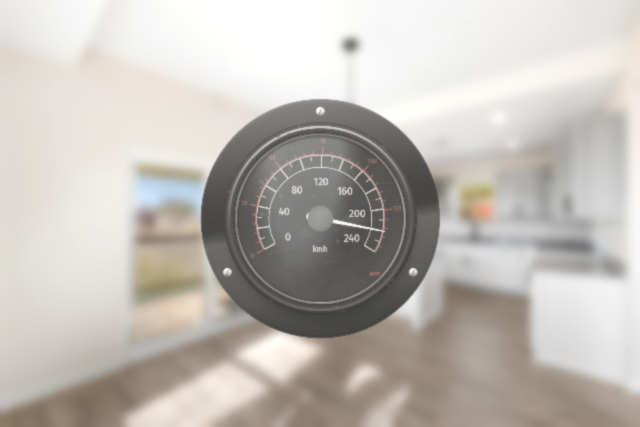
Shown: 220 km/h
